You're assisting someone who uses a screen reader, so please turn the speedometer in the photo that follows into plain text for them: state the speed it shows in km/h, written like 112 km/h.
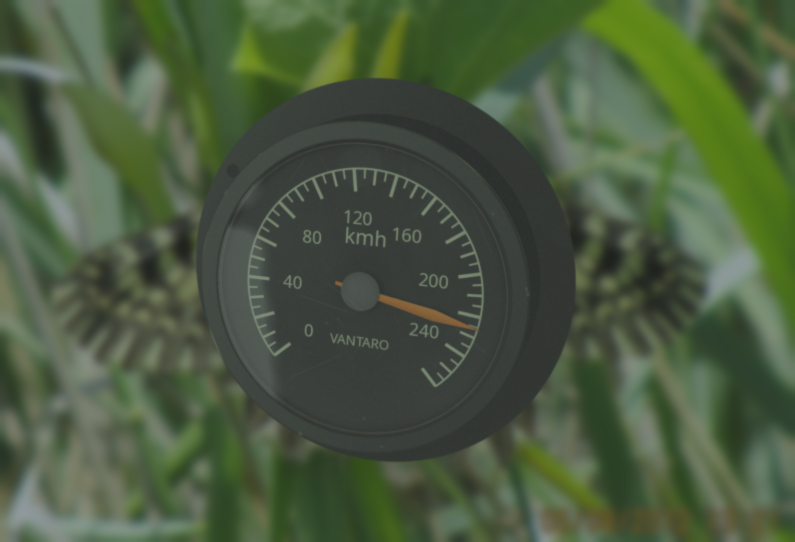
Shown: 225 km/h
